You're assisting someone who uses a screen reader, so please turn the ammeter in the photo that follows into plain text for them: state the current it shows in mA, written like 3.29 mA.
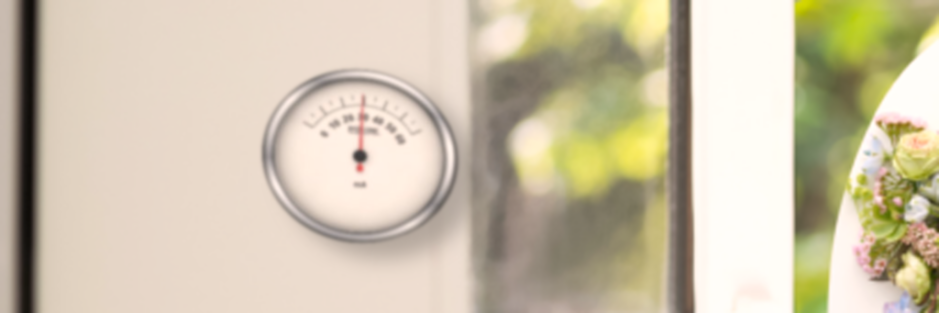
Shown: 30 mA
